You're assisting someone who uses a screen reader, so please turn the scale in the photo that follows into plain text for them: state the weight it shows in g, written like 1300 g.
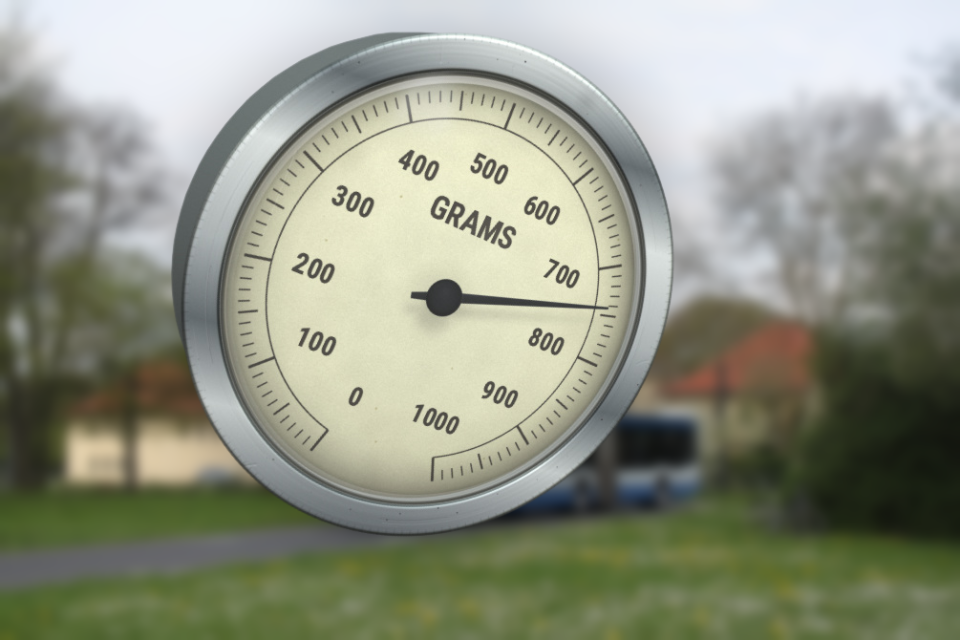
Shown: 740 g
